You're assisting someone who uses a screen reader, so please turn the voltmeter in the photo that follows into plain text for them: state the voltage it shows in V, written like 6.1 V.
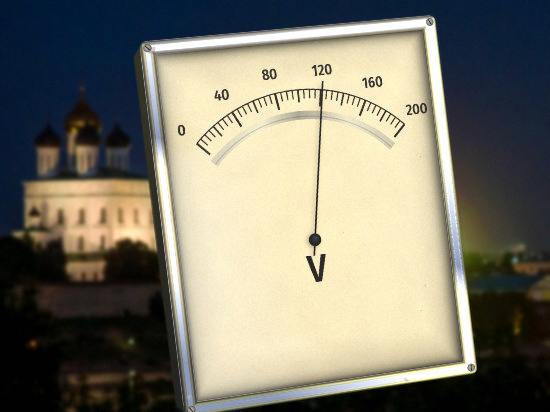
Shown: 120 V
